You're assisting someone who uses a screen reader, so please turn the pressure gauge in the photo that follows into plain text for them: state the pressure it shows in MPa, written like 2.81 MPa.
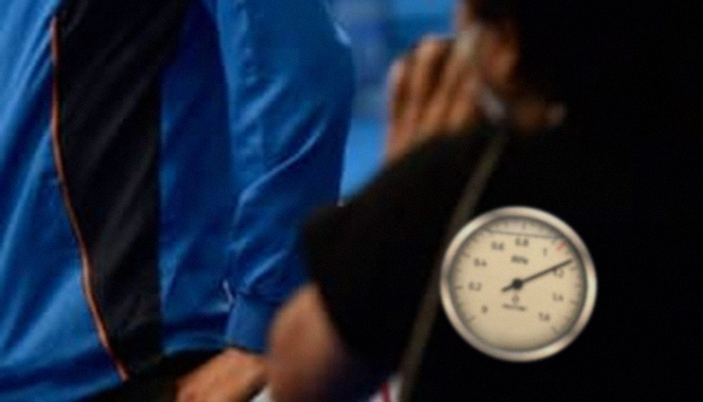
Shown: 1.15 MPa
